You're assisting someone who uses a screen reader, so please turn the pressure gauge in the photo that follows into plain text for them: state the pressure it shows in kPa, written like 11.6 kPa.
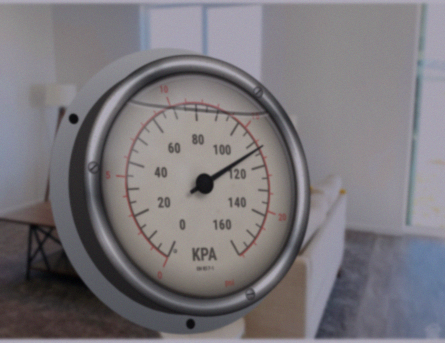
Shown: 112.5 kPa
